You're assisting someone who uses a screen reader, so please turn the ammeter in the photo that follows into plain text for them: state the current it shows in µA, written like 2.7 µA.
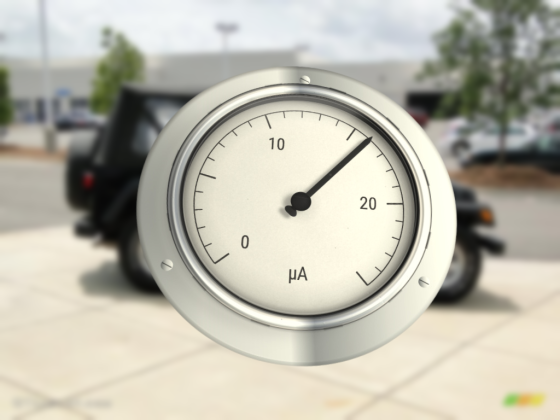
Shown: 16 µA
